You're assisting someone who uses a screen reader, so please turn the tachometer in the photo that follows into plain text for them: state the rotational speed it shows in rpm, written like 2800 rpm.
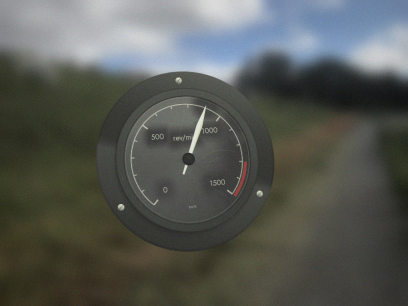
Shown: 900 rpm
